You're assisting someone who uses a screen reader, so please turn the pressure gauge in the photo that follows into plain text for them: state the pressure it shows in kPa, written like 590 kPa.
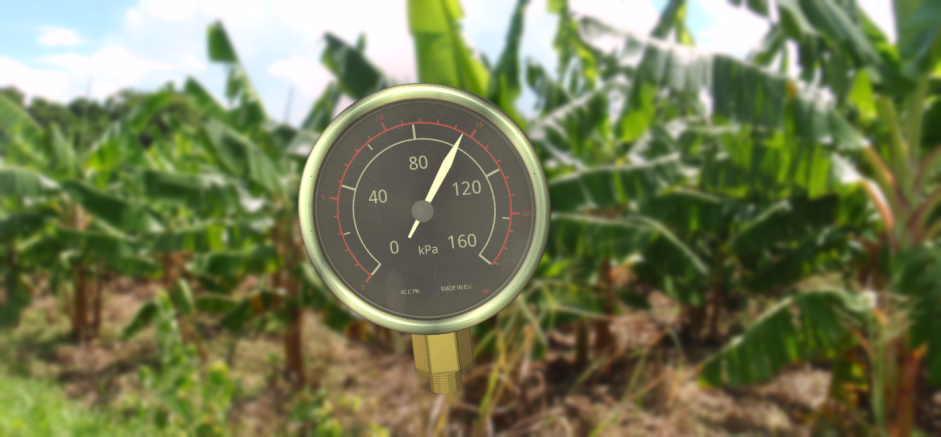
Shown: 100 kPa
